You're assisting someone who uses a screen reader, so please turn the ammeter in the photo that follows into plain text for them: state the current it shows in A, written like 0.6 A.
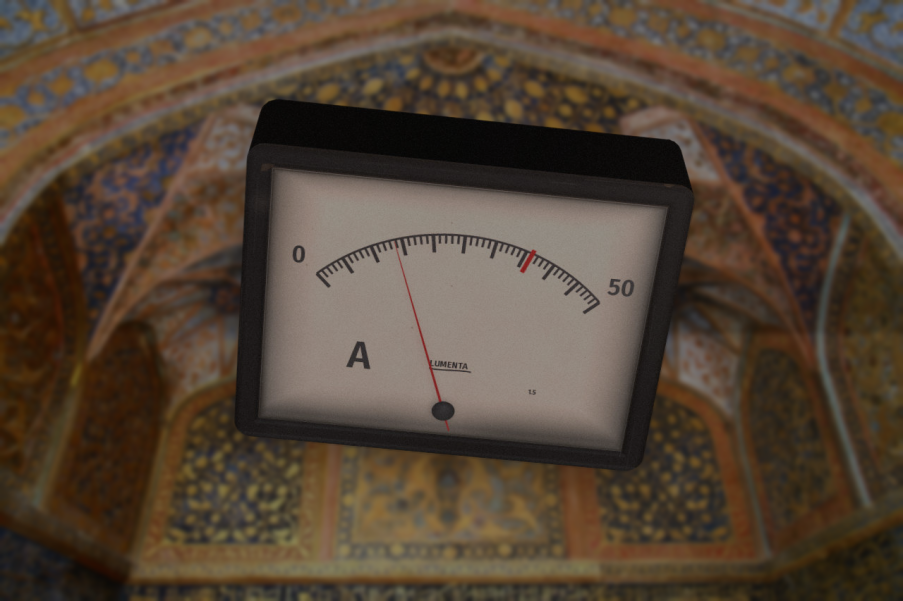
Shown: 14 A
